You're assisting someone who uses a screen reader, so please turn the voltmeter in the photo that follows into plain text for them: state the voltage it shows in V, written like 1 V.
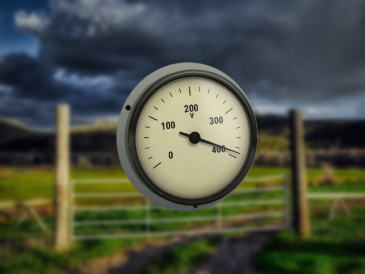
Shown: 390 V
